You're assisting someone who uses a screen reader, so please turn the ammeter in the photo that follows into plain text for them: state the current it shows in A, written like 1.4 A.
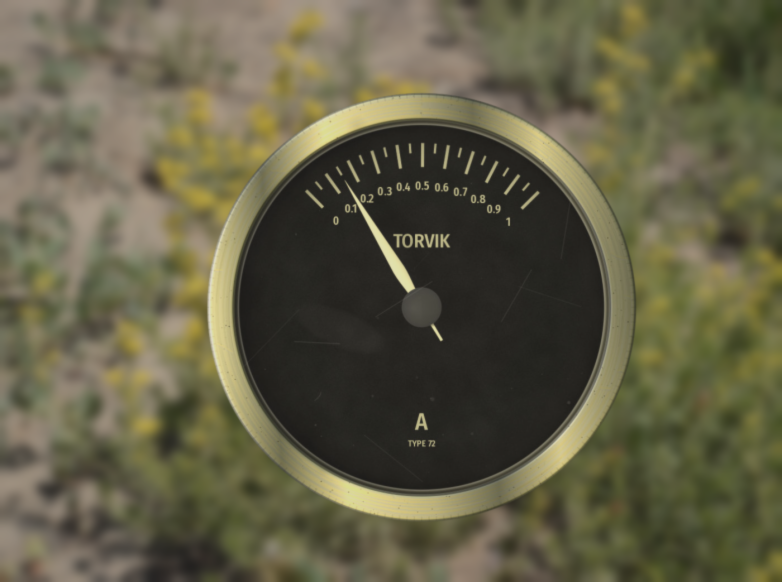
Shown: 0.15 A
